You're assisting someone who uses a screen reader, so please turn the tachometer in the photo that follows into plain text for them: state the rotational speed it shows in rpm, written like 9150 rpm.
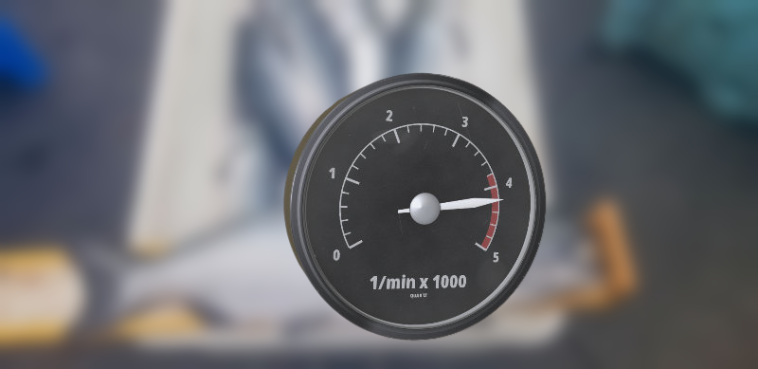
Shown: 4200 rpm
